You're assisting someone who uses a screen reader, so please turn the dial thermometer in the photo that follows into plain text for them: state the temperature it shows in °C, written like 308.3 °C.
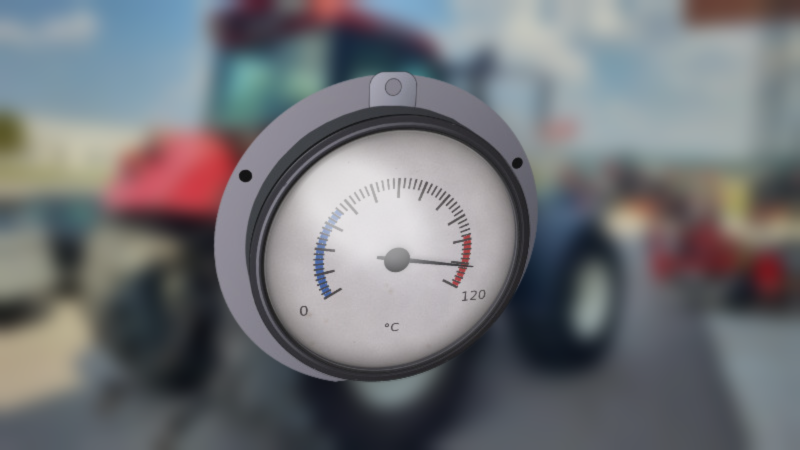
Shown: 110 °C
